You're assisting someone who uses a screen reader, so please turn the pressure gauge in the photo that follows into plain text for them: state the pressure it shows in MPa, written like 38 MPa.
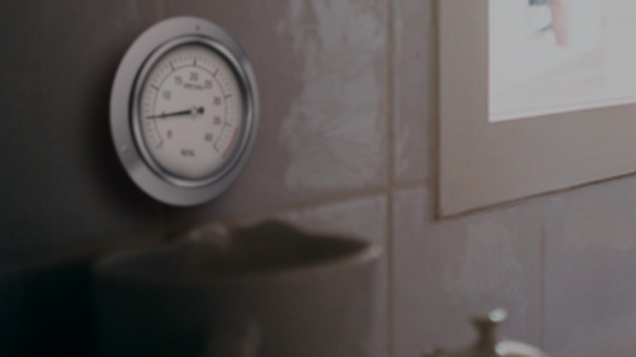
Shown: 5 MPa
